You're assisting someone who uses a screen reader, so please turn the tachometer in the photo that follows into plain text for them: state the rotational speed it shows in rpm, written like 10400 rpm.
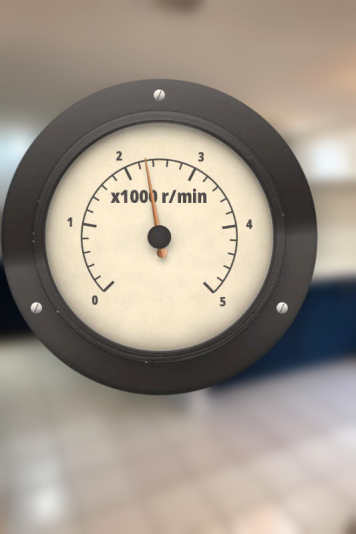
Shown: 2300 rpm
